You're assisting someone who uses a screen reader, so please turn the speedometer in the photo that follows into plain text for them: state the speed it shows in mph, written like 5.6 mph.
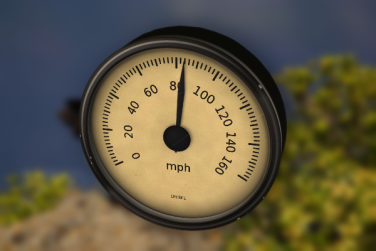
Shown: 84 mph
